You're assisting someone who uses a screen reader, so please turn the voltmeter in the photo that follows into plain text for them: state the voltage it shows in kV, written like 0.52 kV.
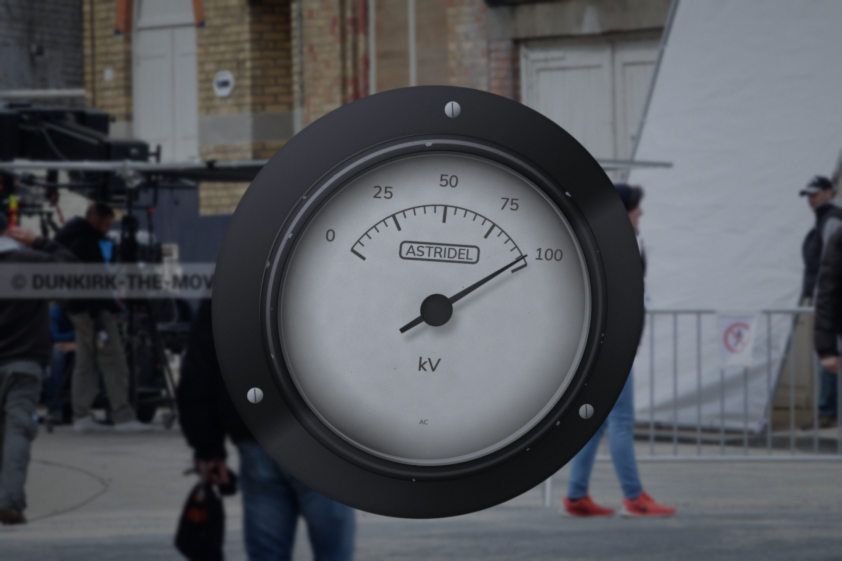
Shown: 95 kV
